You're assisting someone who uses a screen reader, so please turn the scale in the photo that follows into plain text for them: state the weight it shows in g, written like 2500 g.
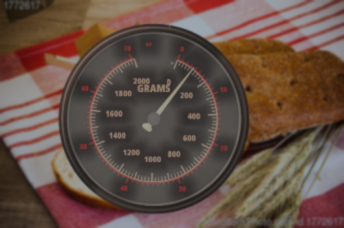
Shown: 100 g
